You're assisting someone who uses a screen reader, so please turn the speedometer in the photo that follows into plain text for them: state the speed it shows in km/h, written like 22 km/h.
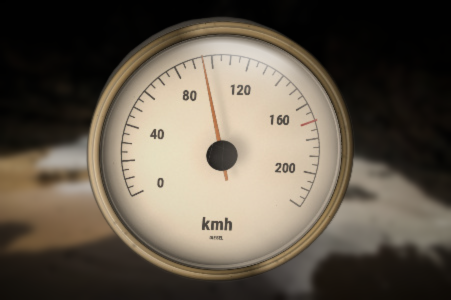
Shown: 95 km/h
